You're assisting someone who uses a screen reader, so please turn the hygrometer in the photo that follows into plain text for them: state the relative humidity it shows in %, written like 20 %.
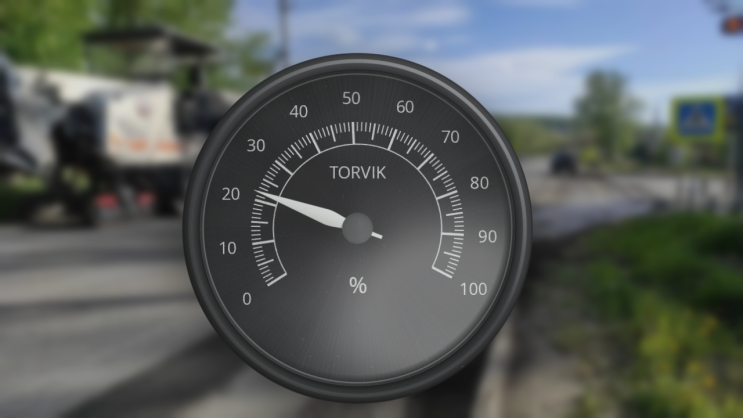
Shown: 22 %
